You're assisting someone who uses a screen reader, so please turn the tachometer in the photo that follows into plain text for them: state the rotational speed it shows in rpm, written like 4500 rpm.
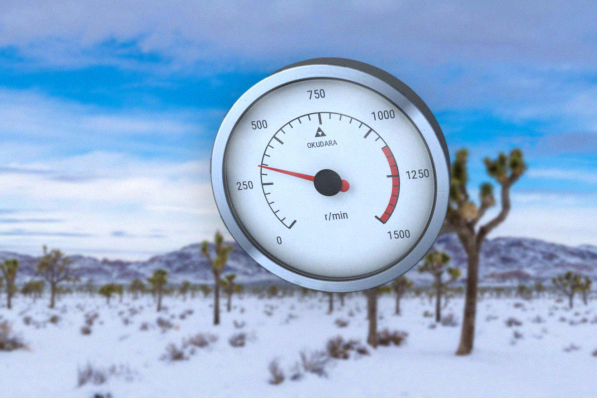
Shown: 350 rpm
